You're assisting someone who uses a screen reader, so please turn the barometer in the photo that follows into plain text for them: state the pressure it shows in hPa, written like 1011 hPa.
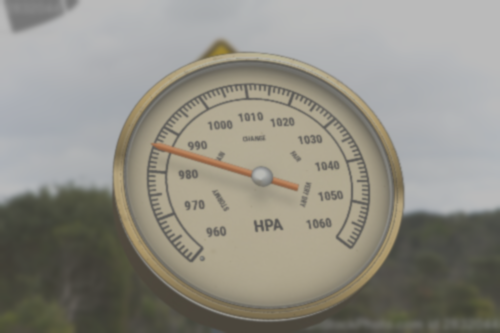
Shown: 985 hPa
